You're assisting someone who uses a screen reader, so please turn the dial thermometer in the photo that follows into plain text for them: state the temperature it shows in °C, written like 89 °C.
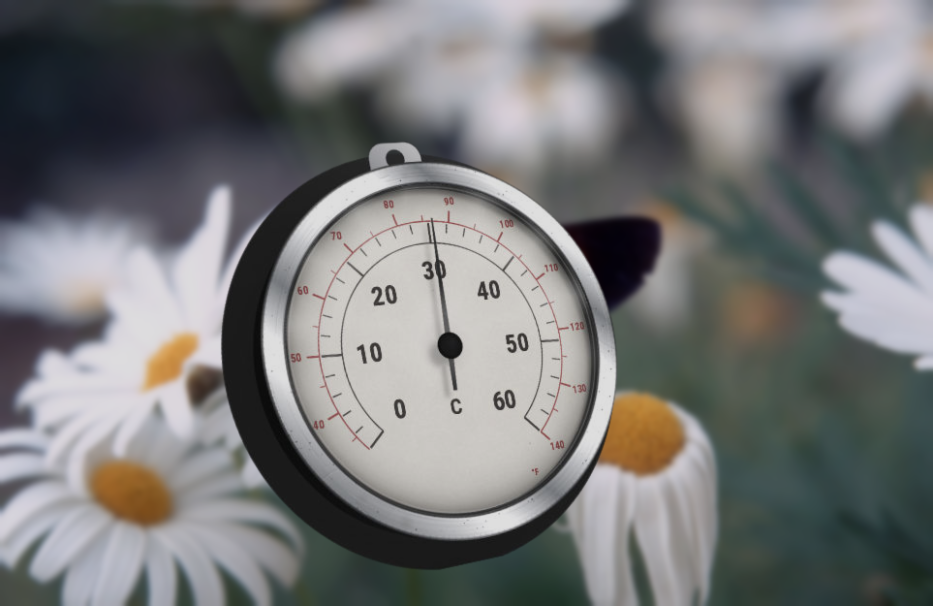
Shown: 30 °C
